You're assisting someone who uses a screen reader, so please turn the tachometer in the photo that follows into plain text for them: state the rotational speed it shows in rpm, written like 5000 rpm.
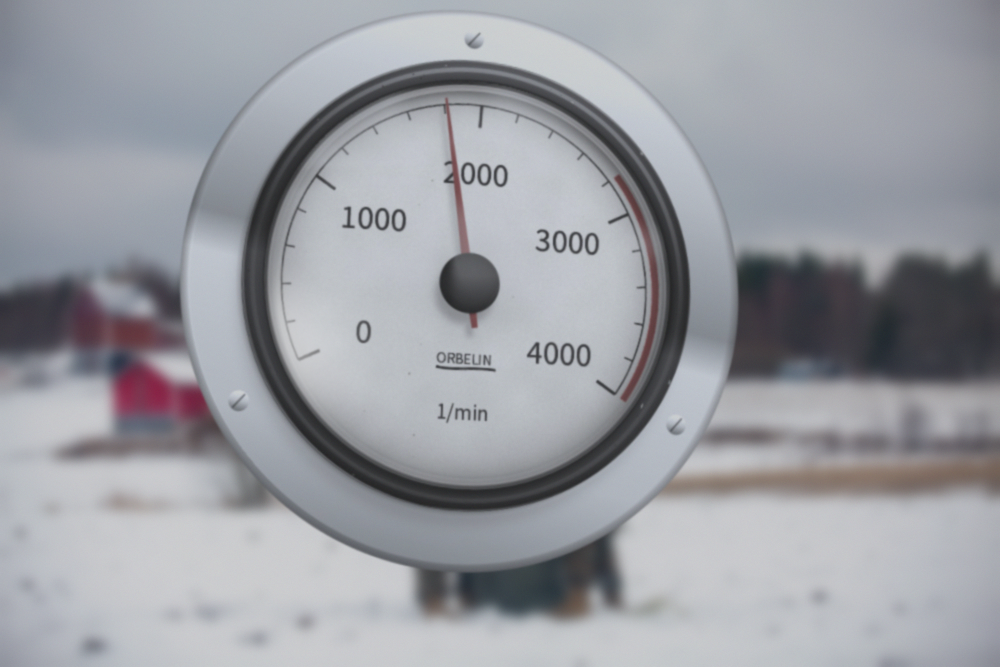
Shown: 1800 rpm
